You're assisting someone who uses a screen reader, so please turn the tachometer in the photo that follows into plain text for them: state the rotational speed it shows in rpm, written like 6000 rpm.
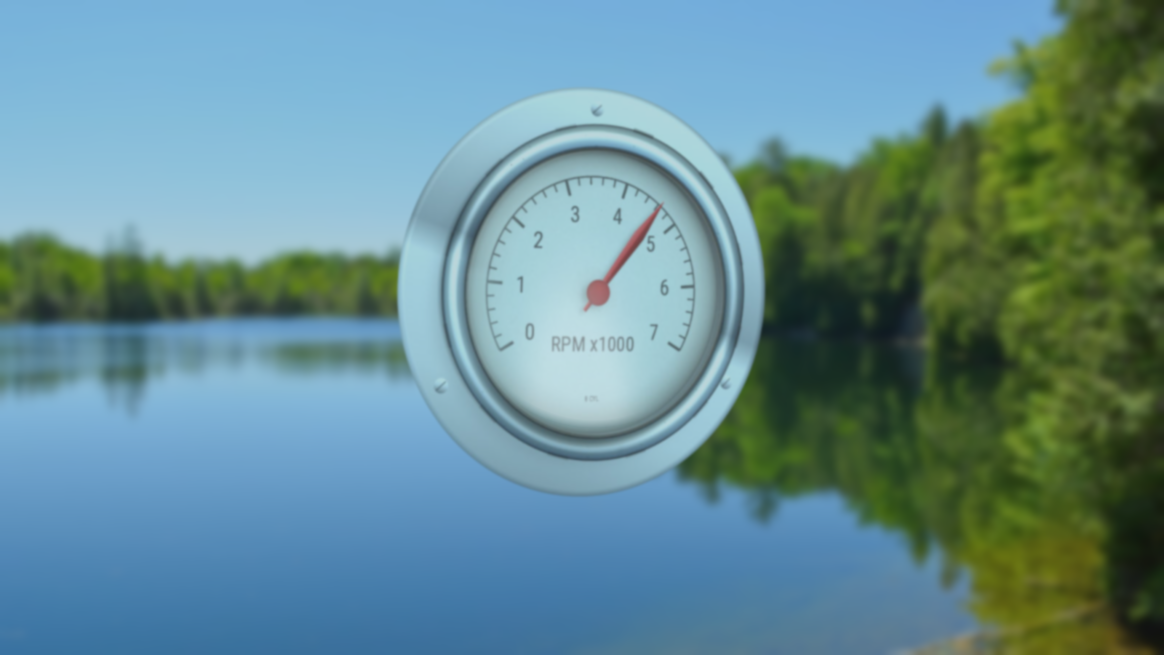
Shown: 4600 rpm
